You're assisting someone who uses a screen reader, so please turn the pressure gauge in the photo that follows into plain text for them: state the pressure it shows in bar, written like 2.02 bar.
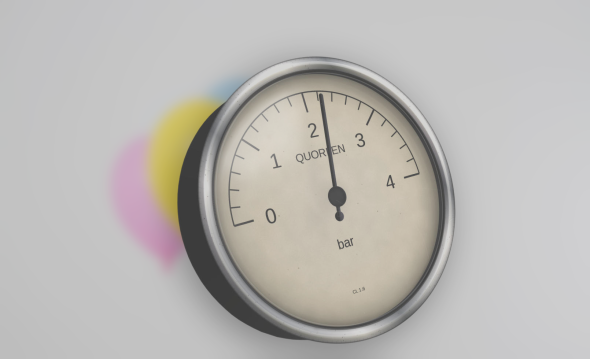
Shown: 2.2 bar
